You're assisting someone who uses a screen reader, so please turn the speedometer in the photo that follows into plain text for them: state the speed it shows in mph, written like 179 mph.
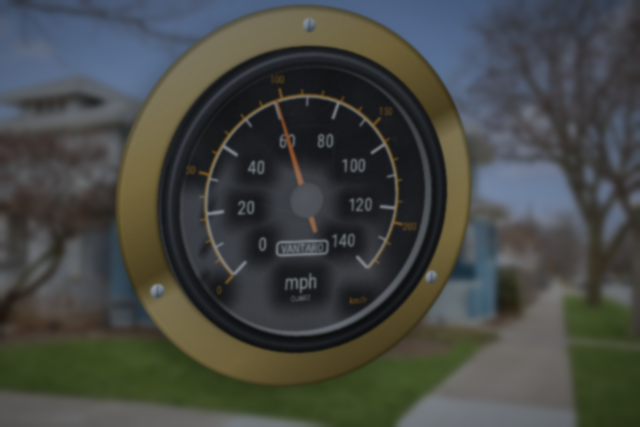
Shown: 60 mph
